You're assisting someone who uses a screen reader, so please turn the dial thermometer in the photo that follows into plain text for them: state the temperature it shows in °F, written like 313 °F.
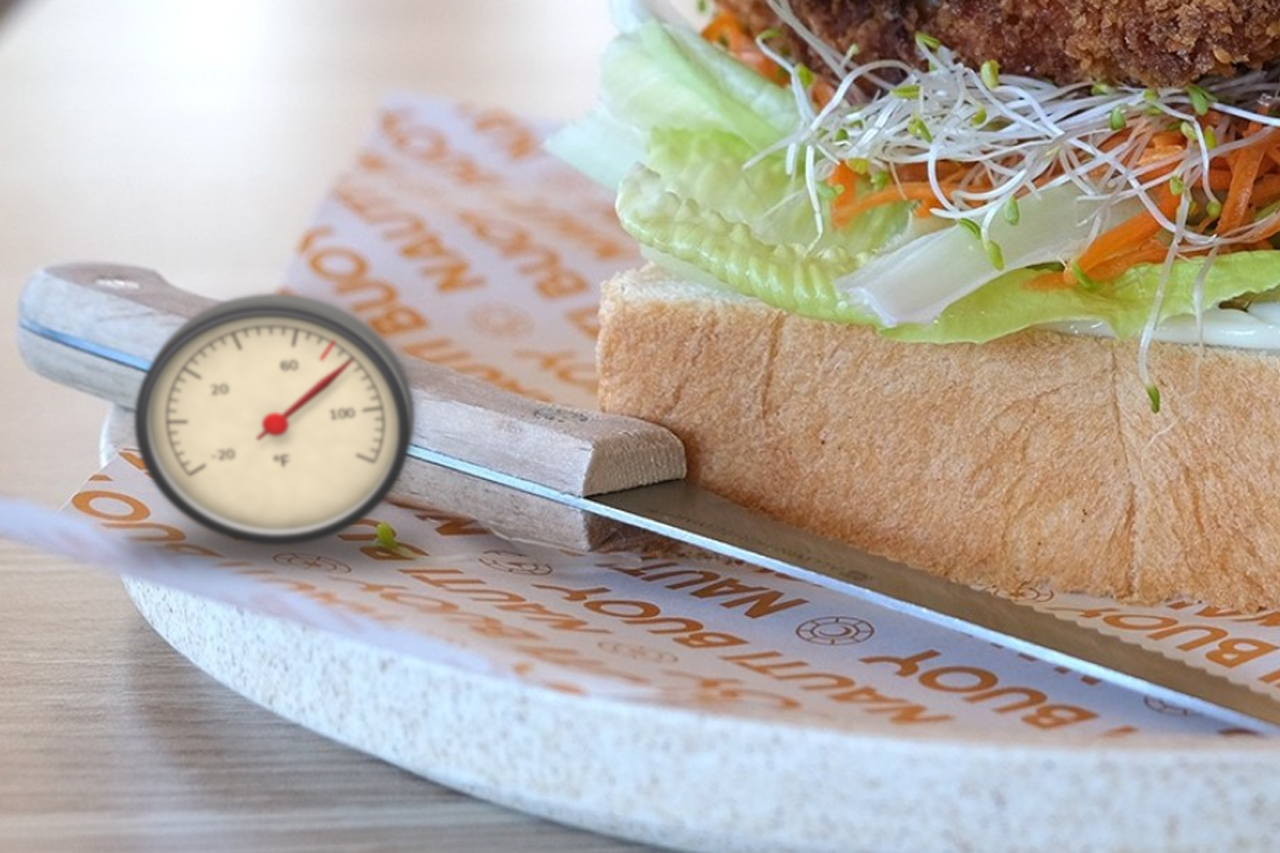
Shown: 80 °F
